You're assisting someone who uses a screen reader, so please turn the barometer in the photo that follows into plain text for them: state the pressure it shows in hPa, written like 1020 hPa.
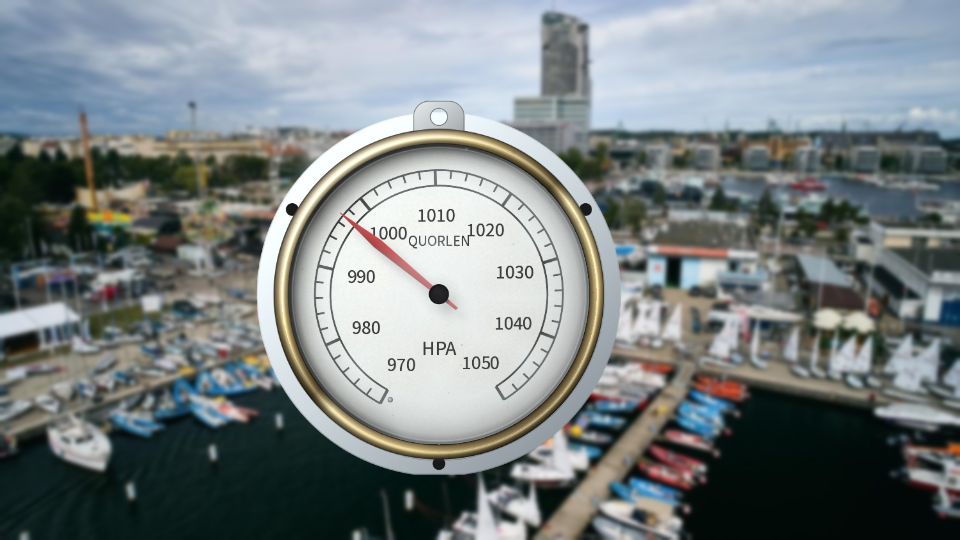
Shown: 997 hPa
